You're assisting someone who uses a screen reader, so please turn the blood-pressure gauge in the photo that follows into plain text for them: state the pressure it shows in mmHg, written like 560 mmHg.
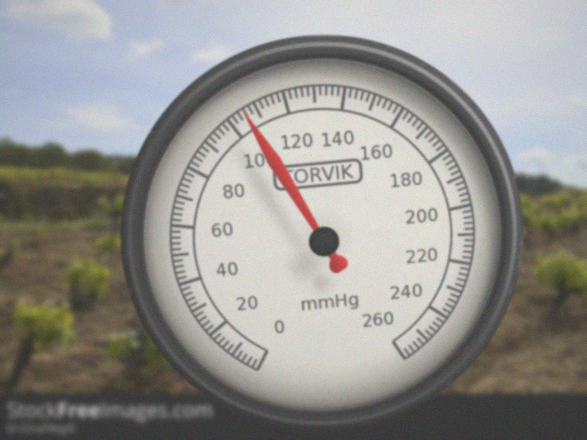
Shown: 106 mmHg
